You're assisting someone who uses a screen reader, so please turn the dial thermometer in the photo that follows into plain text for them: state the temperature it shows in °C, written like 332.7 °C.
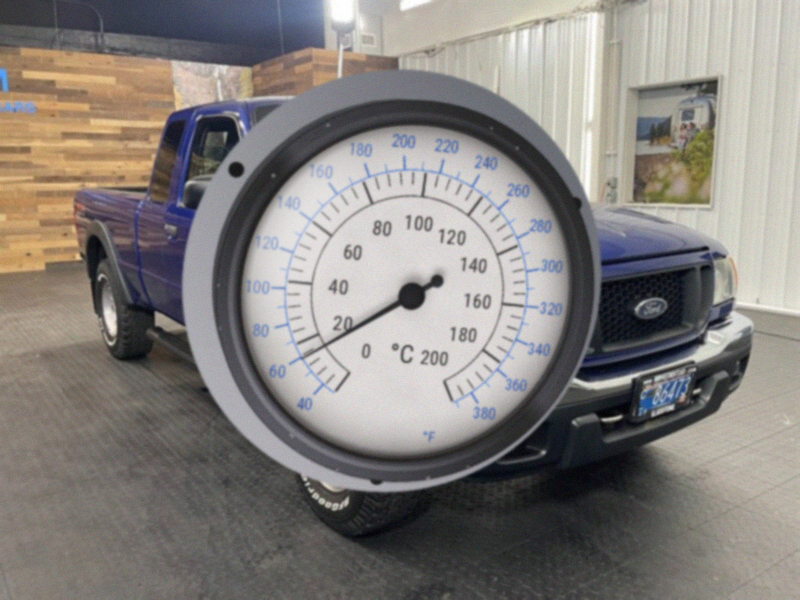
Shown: 16 °C
